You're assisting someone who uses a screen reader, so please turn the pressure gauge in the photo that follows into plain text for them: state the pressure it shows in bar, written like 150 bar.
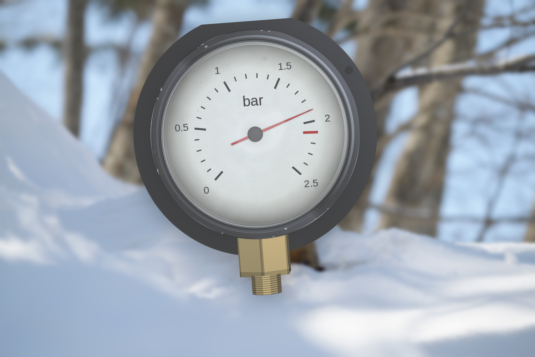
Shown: 1.9 bar
